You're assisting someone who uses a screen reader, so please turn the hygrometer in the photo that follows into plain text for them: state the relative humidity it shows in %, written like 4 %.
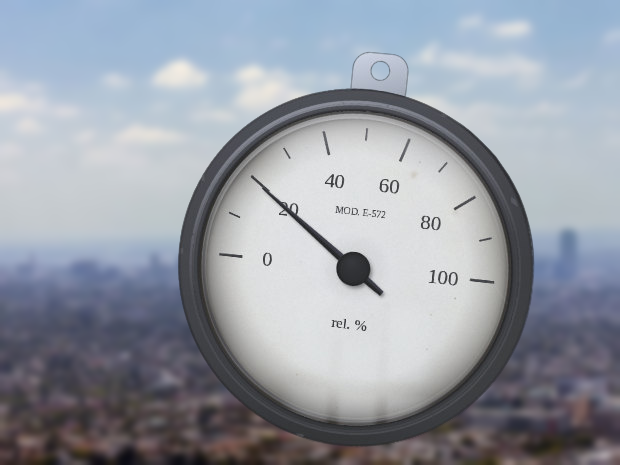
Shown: 20 %
